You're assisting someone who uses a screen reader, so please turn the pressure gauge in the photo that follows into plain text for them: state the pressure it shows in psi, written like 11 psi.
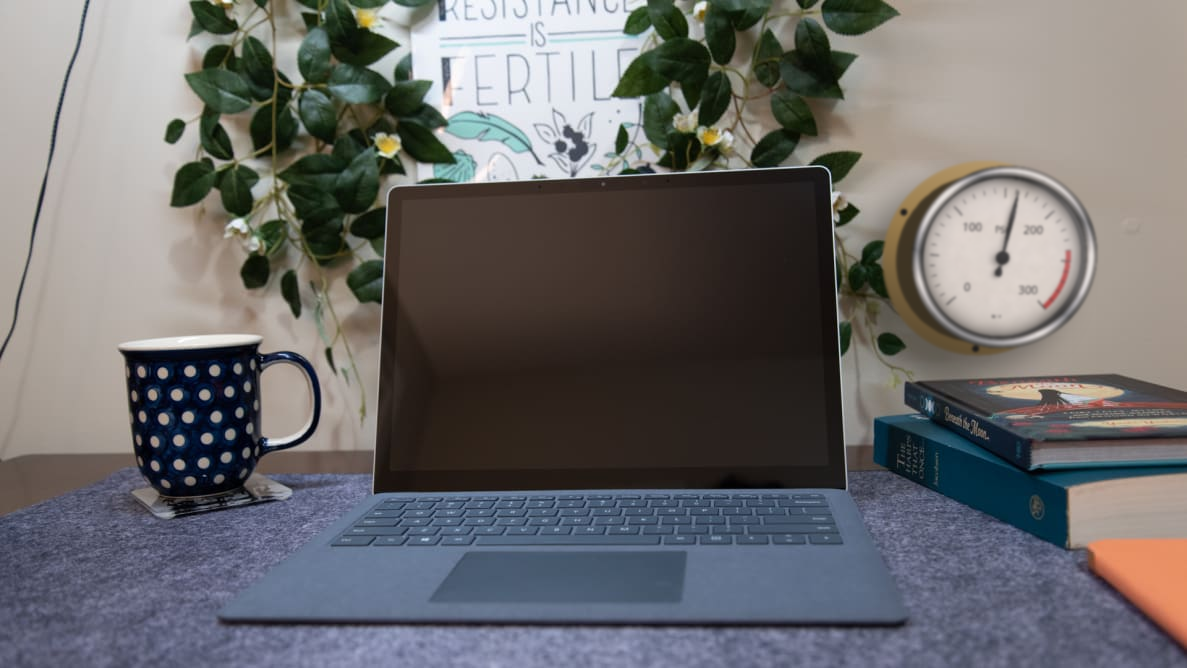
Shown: 160 psi
